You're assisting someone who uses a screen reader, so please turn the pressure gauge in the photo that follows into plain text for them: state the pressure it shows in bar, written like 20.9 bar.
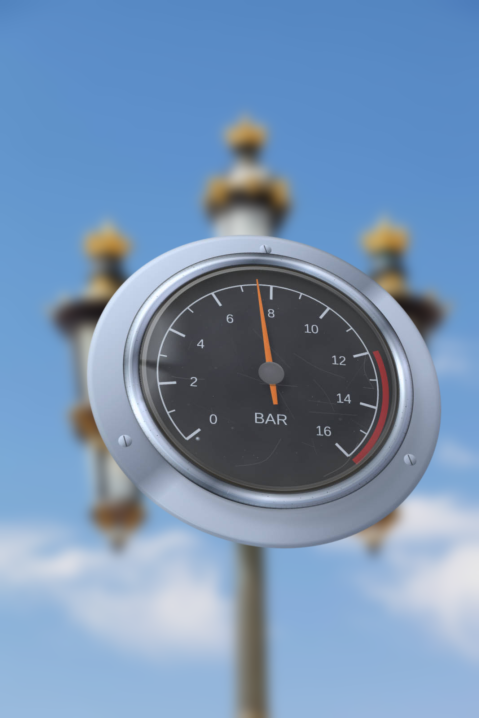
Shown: 7.5 bar
